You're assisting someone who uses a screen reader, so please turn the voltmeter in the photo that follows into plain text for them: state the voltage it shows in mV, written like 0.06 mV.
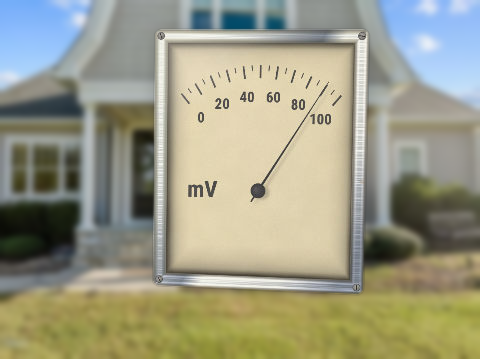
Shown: 90 mV
